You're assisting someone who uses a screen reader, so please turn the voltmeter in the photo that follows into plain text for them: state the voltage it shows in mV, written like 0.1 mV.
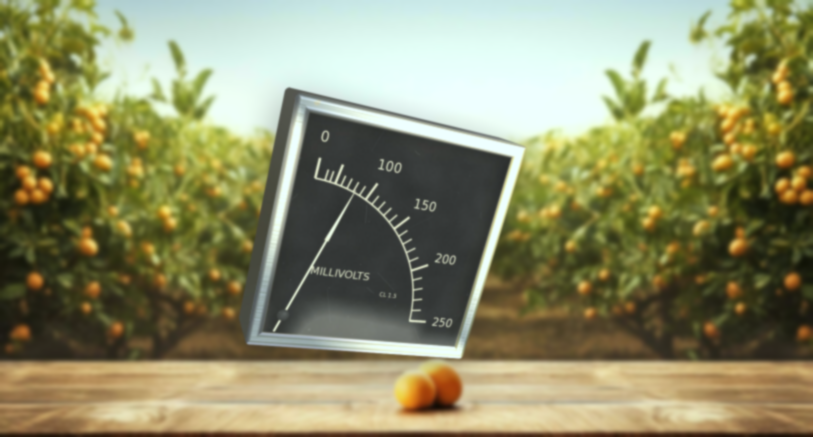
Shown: 80 mV
